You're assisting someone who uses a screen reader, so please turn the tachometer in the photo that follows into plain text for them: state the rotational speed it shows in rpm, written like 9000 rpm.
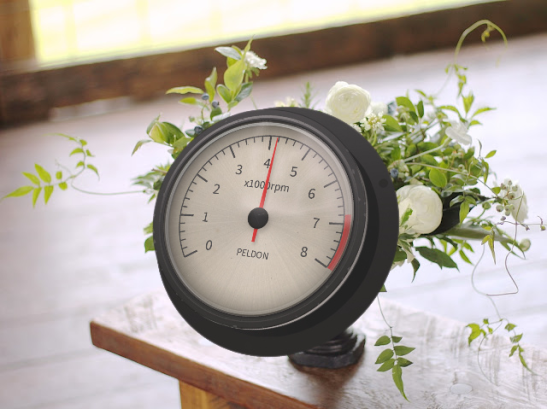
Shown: 4200 rpm
